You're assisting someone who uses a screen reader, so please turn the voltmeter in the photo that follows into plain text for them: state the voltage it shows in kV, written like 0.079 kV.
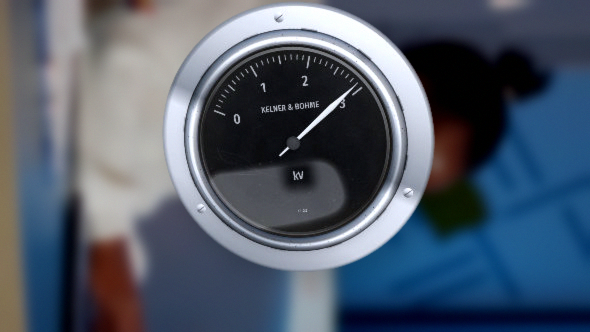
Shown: 2.9 kV
